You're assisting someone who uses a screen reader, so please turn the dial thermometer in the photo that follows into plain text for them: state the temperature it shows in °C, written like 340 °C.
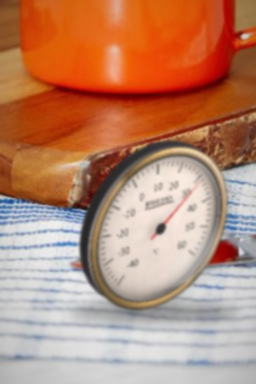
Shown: 30 °C
